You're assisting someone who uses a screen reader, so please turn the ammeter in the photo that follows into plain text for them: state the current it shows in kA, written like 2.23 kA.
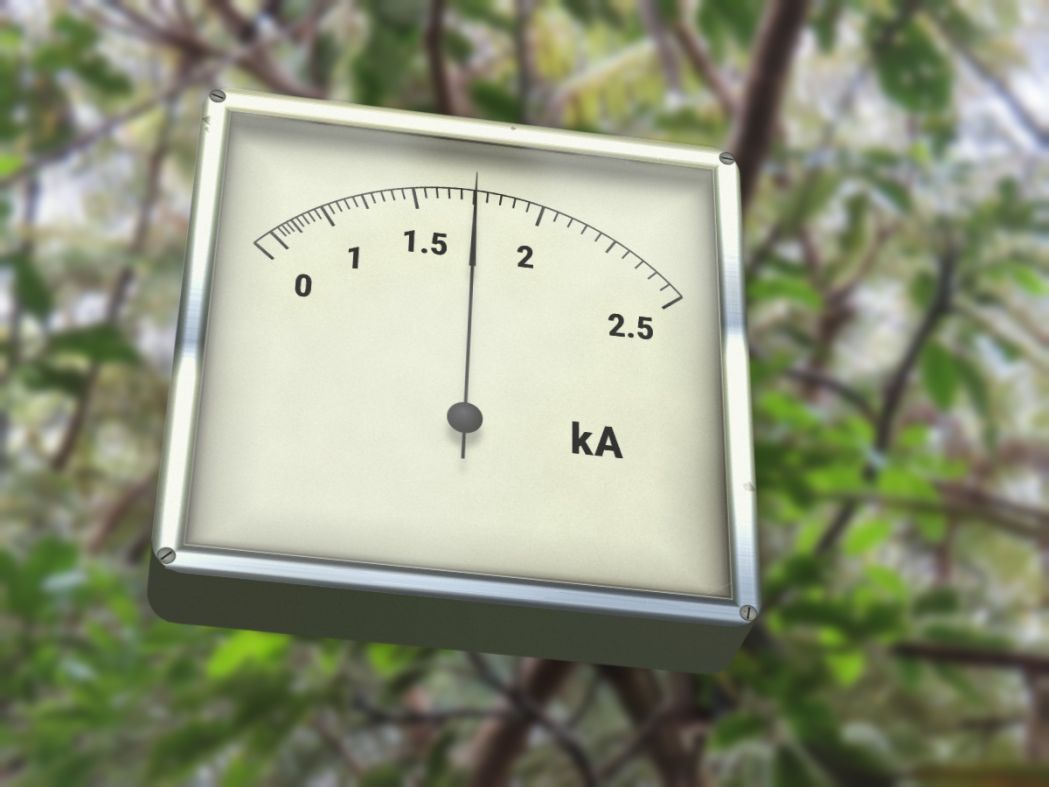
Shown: 1.75 kA
